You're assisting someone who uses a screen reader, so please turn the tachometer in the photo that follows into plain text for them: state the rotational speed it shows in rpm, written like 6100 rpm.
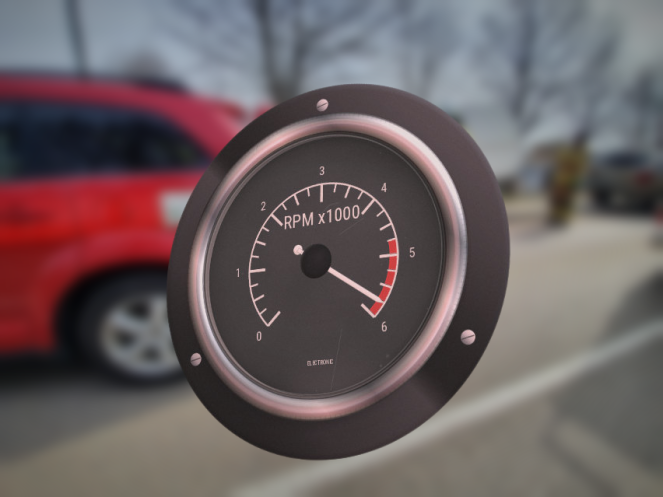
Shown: 5750 rpm
